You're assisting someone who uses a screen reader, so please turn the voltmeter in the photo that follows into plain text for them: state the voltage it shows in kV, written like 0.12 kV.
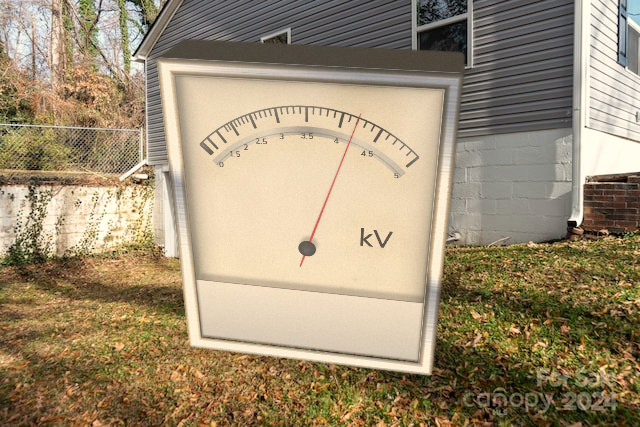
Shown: 4.2 kV
